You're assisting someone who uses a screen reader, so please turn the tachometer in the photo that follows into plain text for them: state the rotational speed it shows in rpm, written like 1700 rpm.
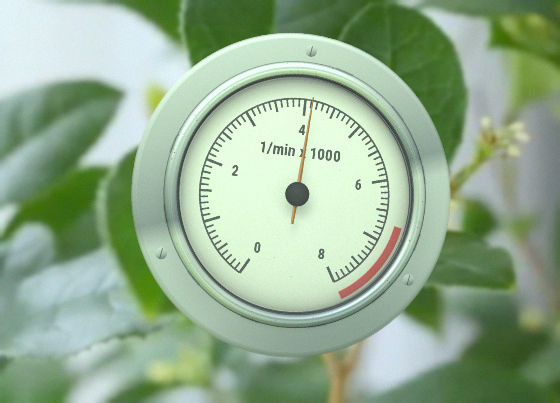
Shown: 4100 rpm
